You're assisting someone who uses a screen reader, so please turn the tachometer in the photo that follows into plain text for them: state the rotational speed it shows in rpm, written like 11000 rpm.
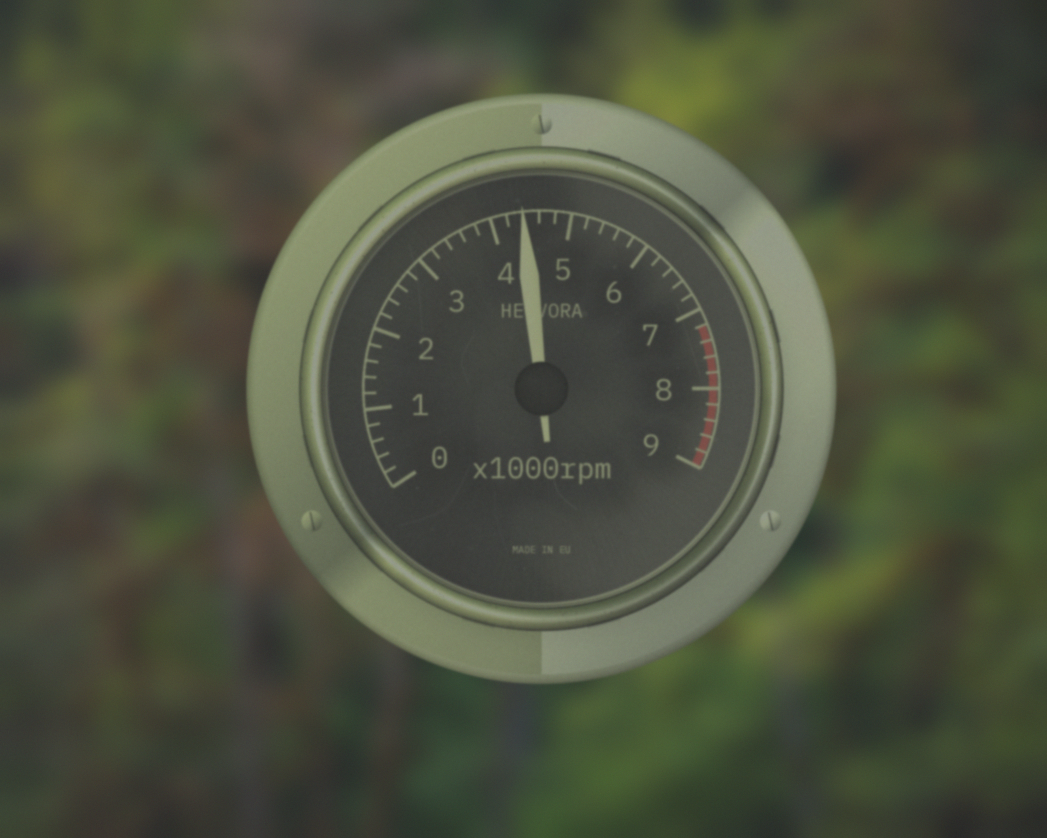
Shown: 4400 rpm
